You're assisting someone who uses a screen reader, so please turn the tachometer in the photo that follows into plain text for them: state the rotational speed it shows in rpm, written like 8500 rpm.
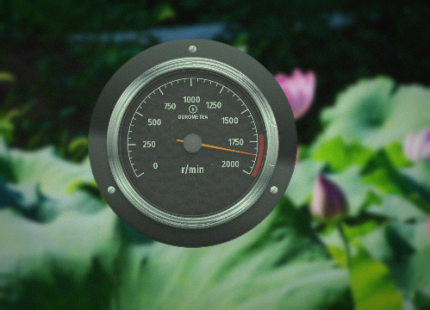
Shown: 1850 rpm
